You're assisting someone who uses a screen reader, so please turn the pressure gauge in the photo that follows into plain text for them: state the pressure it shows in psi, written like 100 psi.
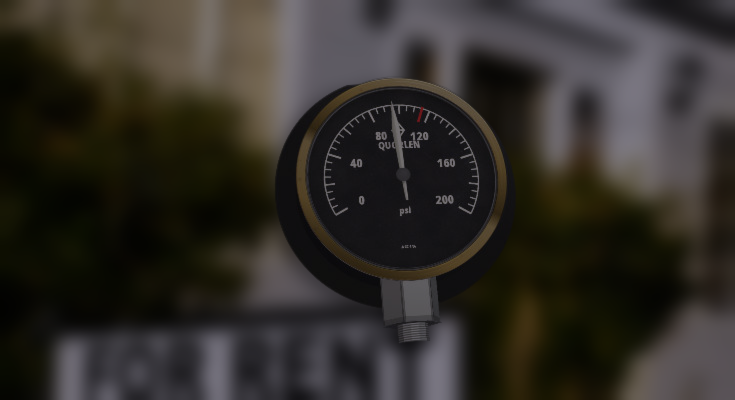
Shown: 95 psi
